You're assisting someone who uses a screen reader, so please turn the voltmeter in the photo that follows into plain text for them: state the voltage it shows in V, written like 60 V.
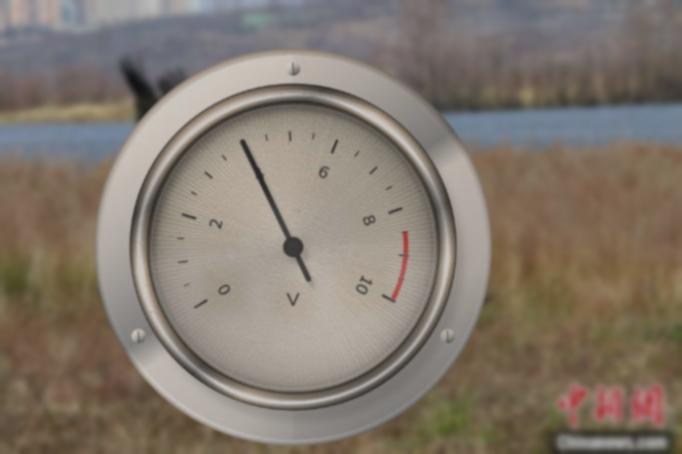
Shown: 4 V
